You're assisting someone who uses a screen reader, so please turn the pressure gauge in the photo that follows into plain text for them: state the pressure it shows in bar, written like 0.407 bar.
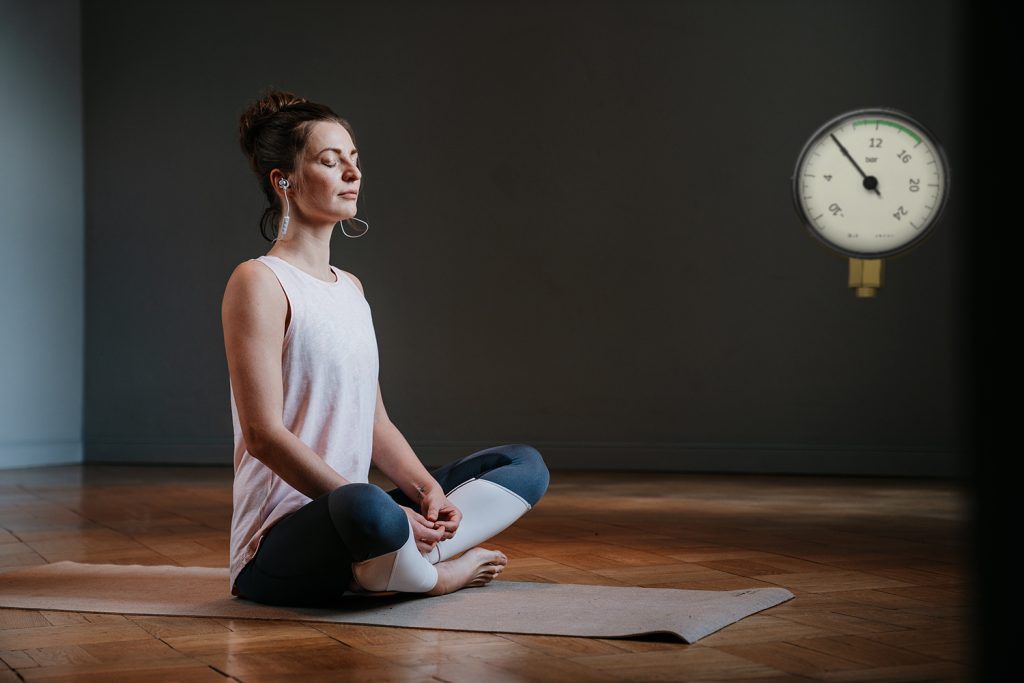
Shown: 8 bar
